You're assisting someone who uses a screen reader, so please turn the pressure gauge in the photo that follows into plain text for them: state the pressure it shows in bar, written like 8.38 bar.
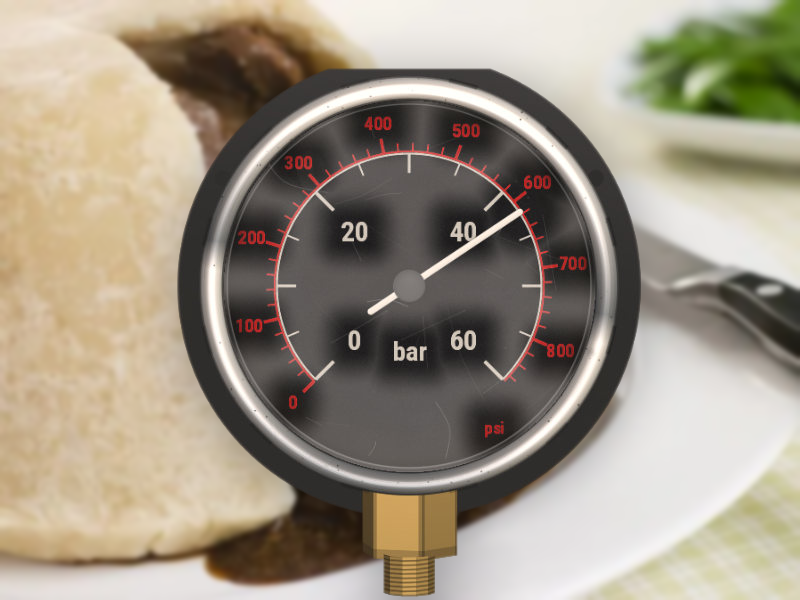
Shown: 42.5 bar
